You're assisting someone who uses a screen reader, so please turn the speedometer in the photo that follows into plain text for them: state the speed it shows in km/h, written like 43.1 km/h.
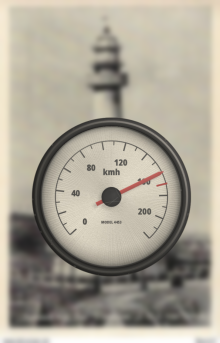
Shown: 160 km/h
